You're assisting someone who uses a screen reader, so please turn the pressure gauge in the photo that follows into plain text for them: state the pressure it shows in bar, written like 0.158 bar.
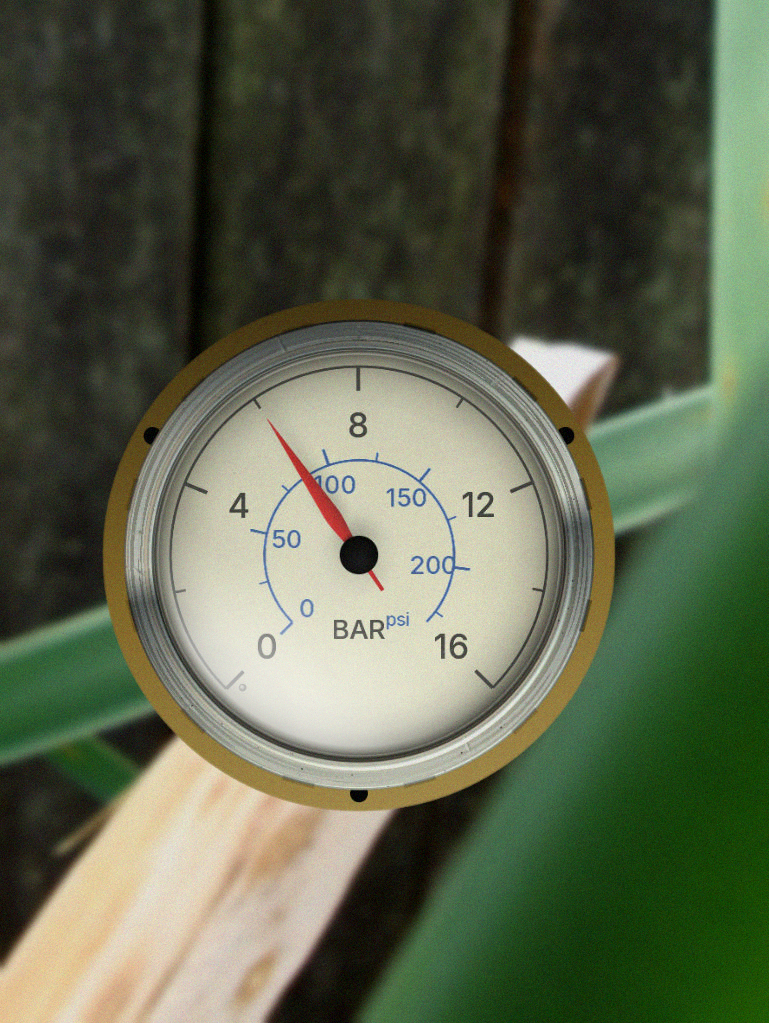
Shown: 6 bar
